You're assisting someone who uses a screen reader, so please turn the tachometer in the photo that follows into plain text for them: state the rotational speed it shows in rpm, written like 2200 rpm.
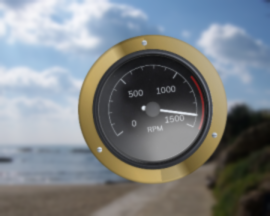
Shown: 1400 rpm
